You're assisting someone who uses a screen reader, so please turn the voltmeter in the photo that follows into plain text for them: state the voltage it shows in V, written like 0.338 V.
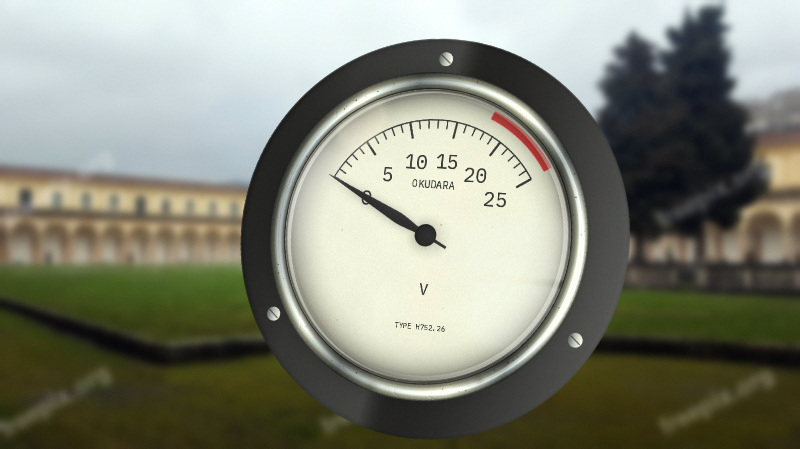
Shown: 0 V
